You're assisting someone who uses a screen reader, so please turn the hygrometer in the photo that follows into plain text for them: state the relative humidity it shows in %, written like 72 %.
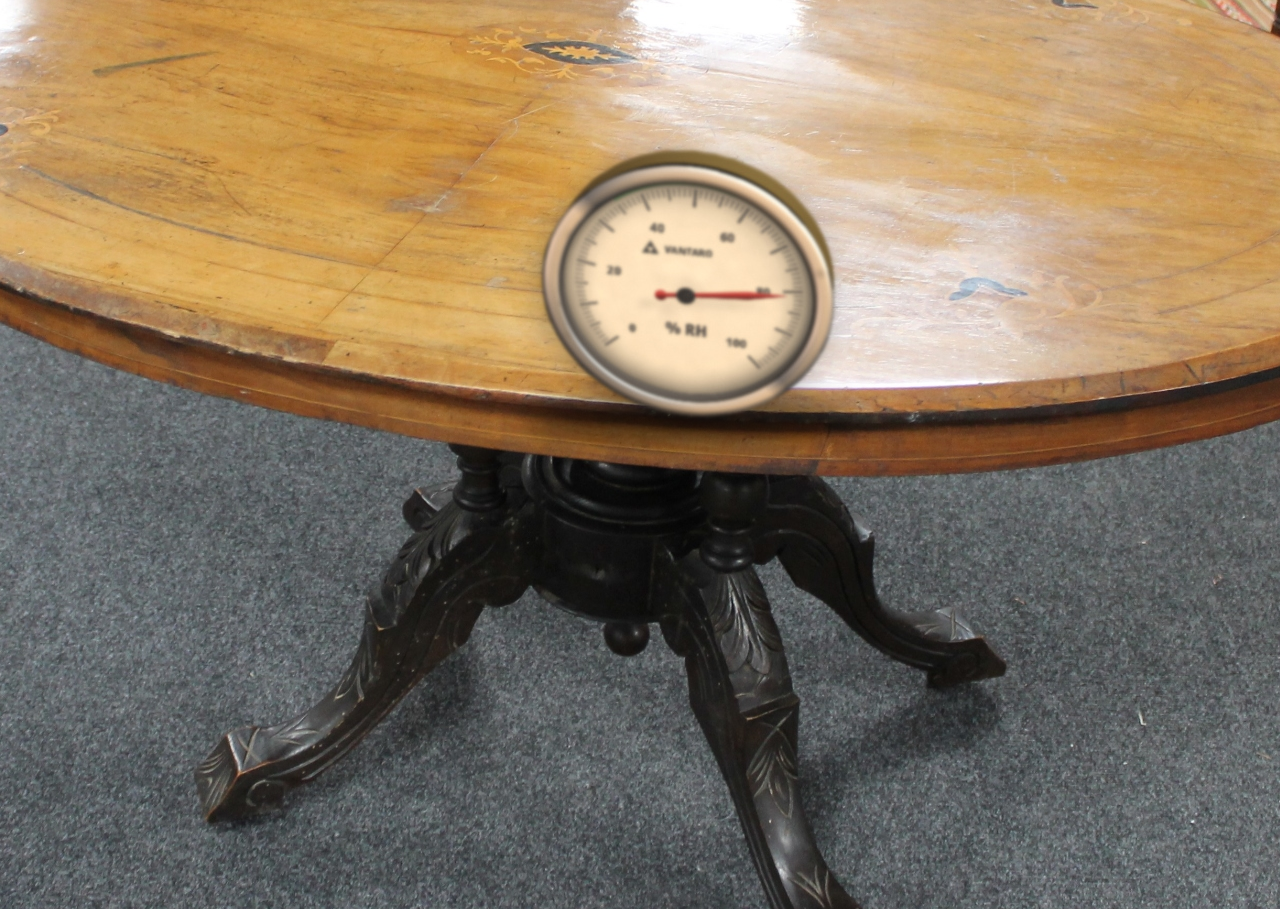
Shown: 80 %
